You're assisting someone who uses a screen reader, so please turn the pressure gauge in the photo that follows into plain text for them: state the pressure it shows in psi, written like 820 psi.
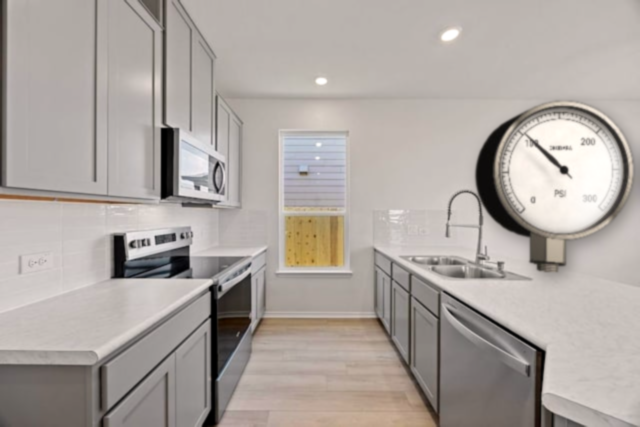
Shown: 100 psi
